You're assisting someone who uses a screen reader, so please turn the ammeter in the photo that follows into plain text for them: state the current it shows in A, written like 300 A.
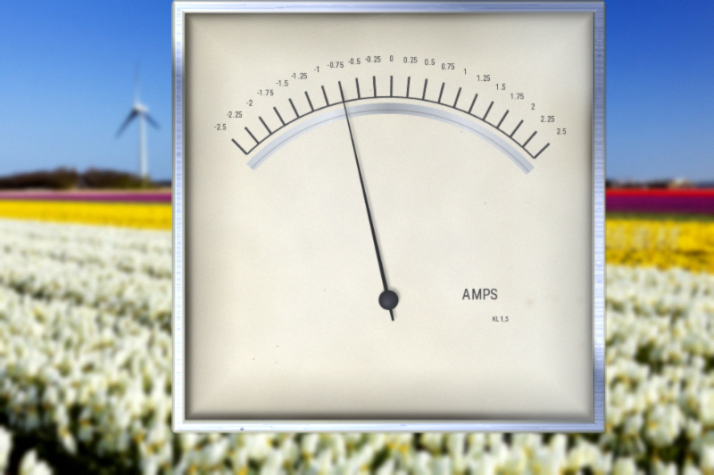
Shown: -0.75 A
